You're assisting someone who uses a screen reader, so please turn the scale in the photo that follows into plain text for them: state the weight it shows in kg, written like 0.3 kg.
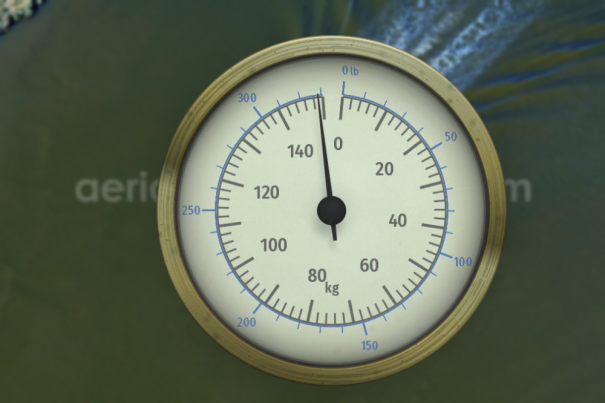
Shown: 149 kg
